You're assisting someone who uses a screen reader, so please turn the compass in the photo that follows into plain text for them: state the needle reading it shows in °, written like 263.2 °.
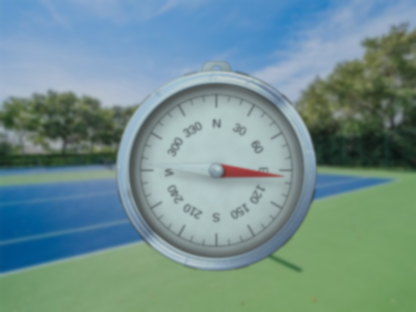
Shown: 95 °
